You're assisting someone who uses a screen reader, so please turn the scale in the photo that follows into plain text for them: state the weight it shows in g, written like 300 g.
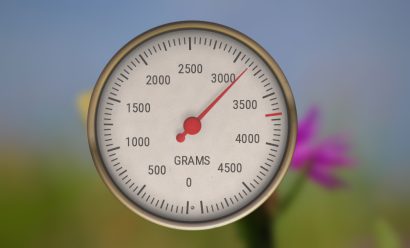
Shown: 3150 g
